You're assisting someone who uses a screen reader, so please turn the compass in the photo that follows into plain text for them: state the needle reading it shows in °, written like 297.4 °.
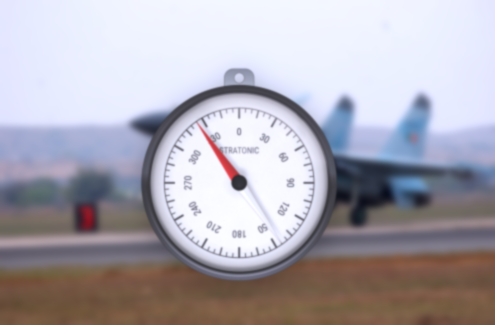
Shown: 325 °
